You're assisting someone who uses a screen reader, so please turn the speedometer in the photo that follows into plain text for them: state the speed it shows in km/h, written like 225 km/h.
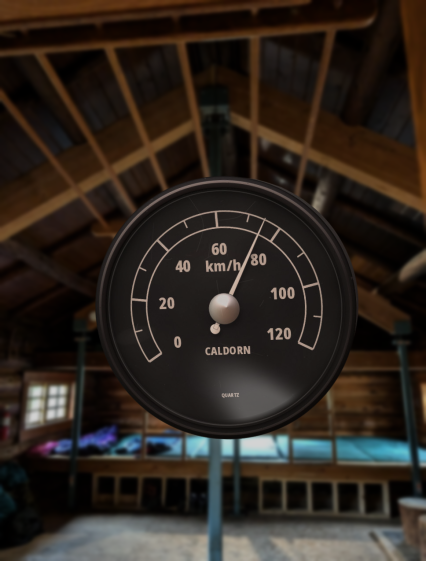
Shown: 75 km/h
